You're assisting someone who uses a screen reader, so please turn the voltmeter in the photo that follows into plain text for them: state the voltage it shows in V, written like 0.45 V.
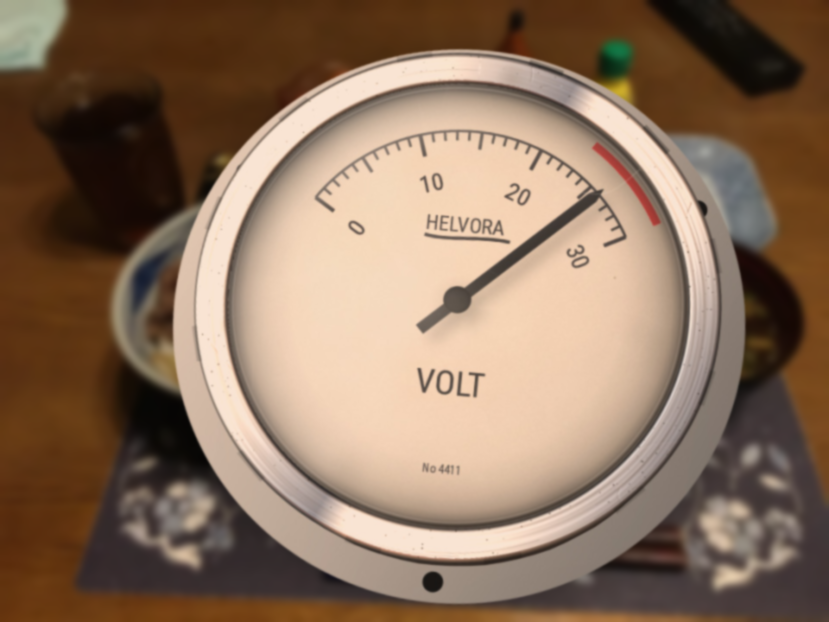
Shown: 26 V
